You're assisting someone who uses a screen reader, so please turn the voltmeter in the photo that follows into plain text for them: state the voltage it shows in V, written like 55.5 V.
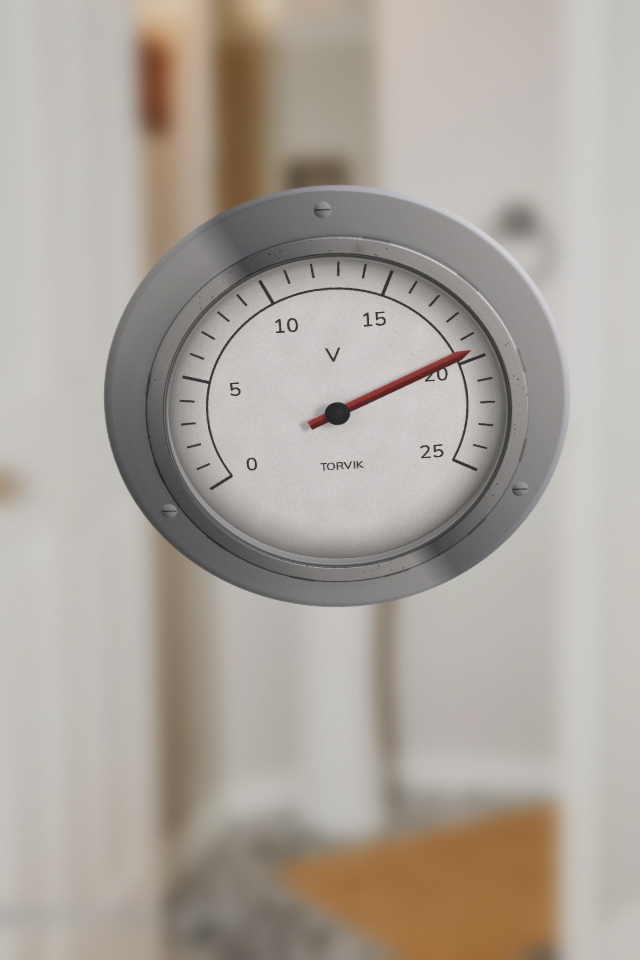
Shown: 19.5 V
